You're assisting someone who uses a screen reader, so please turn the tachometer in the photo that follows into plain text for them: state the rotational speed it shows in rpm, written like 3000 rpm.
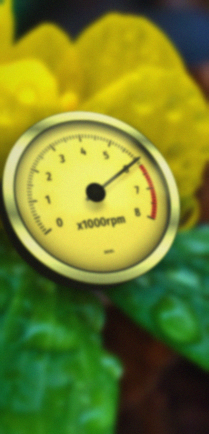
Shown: 6000 rpm
